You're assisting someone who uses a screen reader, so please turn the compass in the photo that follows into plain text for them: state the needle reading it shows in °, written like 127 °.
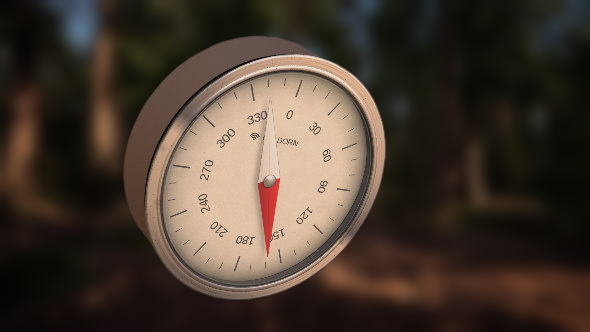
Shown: 160 °
